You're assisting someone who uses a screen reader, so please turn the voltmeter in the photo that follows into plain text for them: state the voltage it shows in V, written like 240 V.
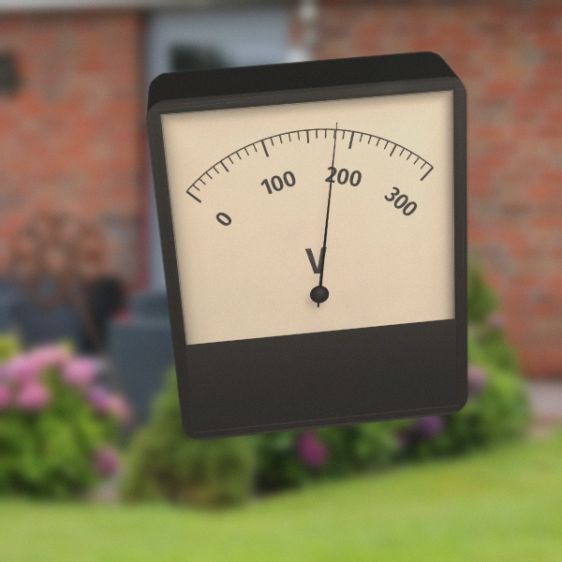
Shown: 180 V
